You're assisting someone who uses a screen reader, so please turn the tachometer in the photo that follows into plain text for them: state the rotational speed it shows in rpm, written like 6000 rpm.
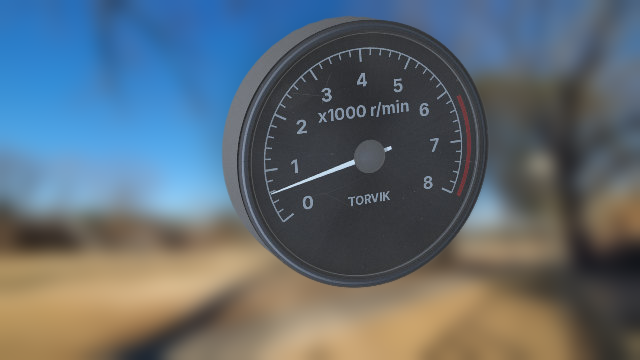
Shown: 600 rpm
